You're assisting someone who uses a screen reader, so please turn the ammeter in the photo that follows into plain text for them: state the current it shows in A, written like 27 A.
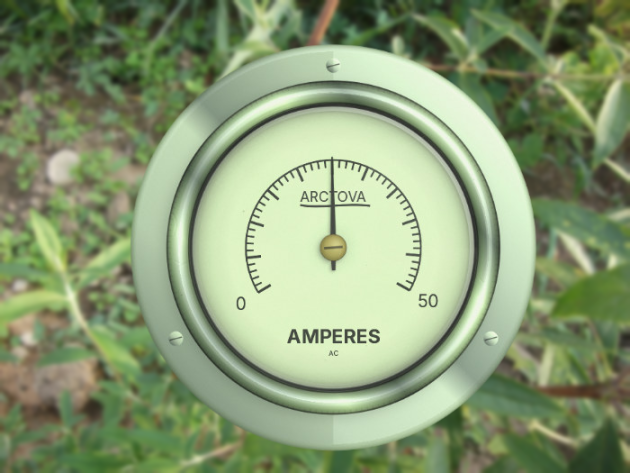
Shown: 25 A
